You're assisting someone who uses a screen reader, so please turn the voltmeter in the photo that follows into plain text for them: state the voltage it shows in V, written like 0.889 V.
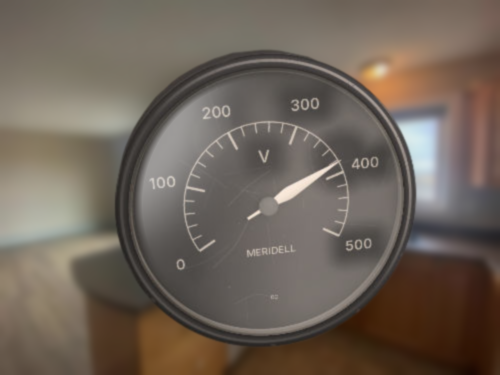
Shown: 380 V
